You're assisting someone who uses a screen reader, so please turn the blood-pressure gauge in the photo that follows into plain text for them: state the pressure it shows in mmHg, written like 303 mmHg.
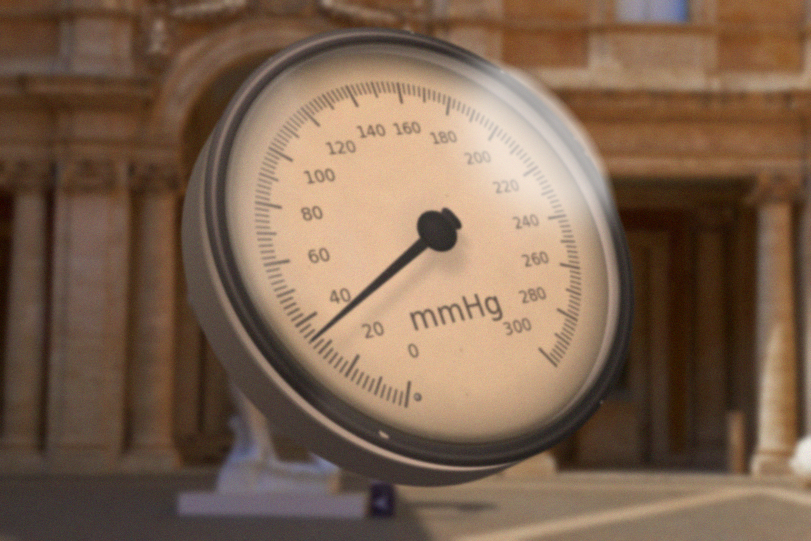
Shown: 34 mmHg
